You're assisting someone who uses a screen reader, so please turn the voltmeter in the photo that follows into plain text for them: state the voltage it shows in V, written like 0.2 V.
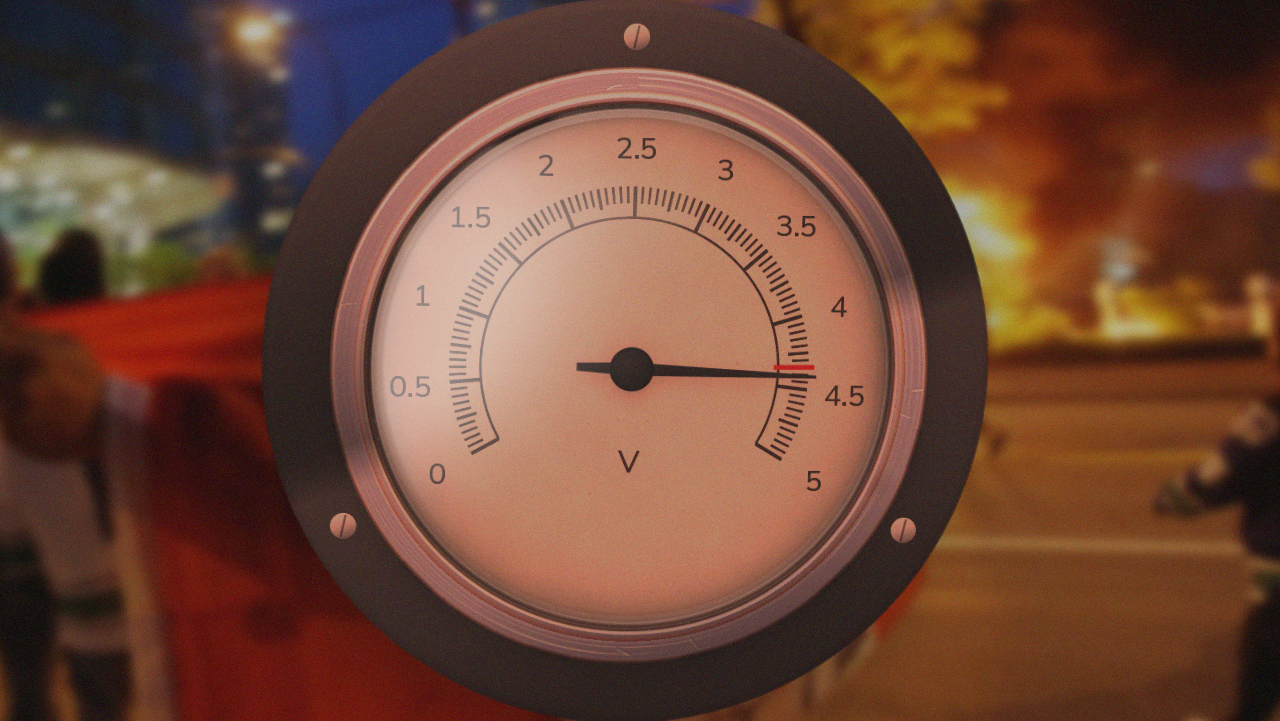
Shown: 4.4 V
